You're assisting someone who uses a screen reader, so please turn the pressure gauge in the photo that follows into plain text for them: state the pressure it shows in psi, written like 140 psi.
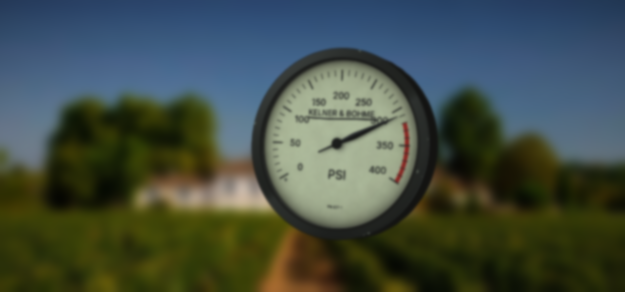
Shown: 310 psi
